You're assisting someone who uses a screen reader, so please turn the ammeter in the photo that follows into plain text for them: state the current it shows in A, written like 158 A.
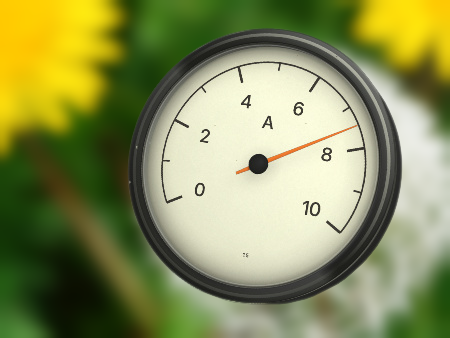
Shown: 7.5 A
